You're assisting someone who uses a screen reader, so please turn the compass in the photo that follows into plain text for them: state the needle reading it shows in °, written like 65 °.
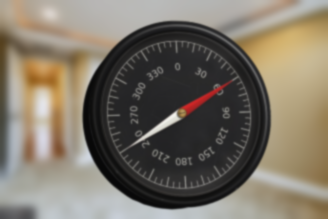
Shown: 60 °
